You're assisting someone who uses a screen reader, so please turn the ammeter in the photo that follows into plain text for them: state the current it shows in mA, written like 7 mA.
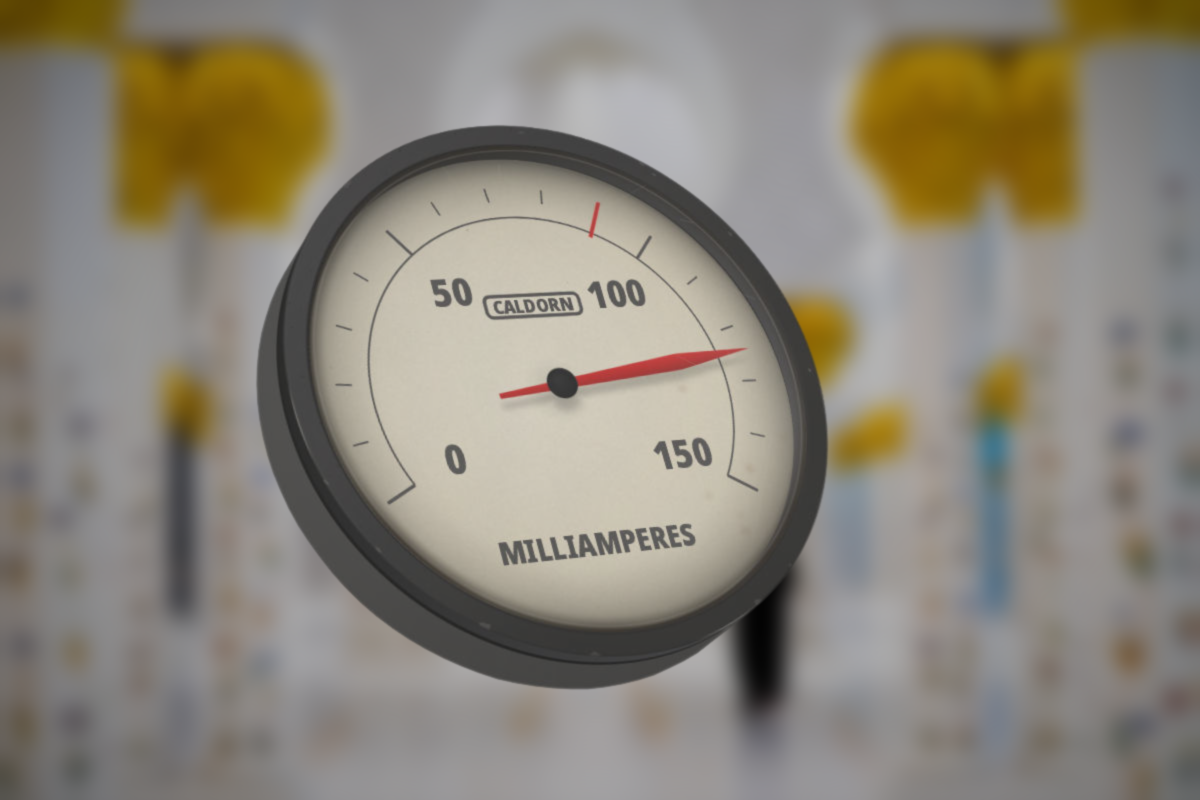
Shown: 125 mA
